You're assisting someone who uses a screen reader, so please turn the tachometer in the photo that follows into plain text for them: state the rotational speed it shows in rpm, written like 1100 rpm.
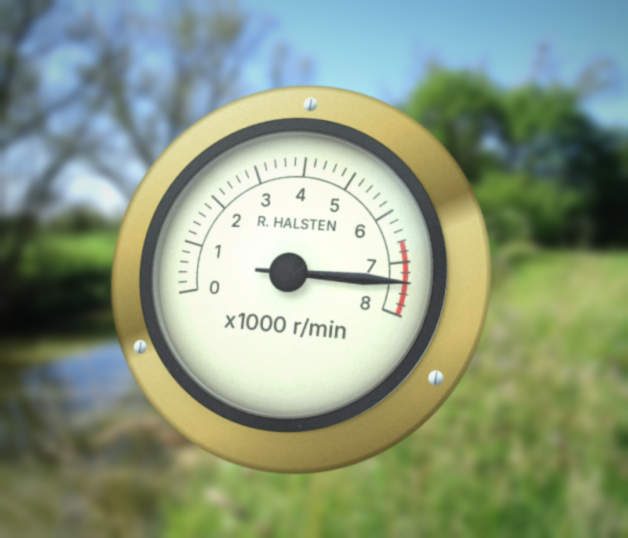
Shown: 7400 rpm
